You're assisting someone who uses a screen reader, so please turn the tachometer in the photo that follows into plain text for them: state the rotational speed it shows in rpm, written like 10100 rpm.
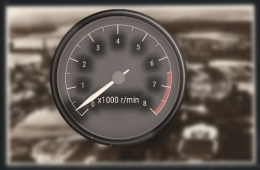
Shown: 250 rpm
